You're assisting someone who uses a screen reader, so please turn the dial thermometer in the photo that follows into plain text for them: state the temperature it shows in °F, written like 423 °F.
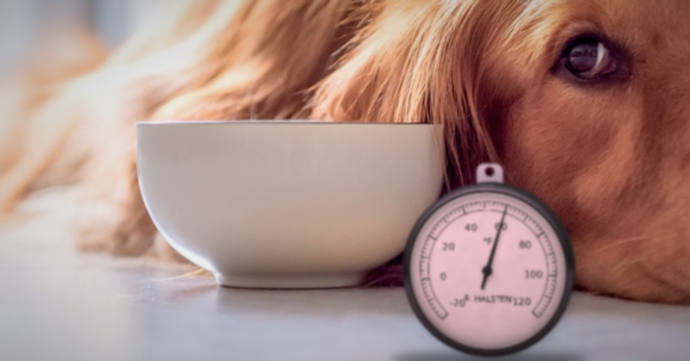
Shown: 60 °F
